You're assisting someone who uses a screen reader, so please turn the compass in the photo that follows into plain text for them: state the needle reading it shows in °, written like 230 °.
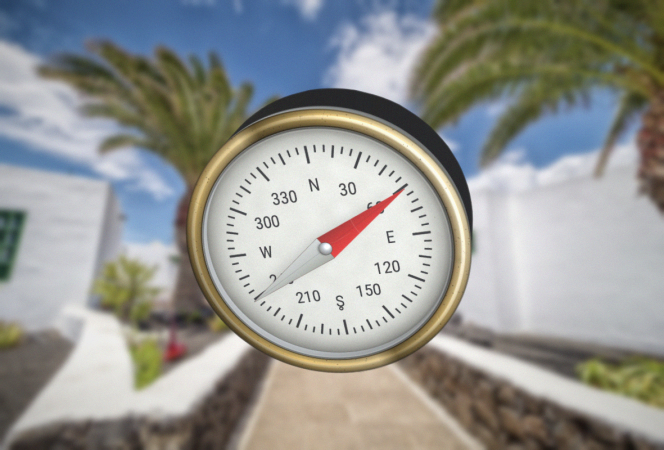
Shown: 60 °
